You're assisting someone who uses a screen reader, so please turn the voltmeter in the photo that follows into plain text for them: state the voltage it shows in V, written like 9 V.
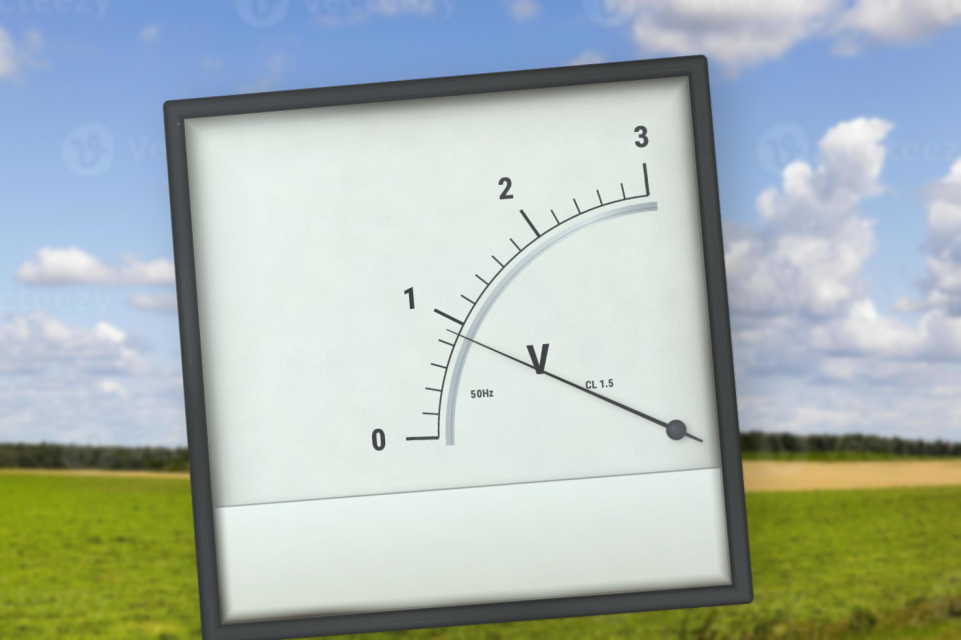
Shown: 0.9 V
